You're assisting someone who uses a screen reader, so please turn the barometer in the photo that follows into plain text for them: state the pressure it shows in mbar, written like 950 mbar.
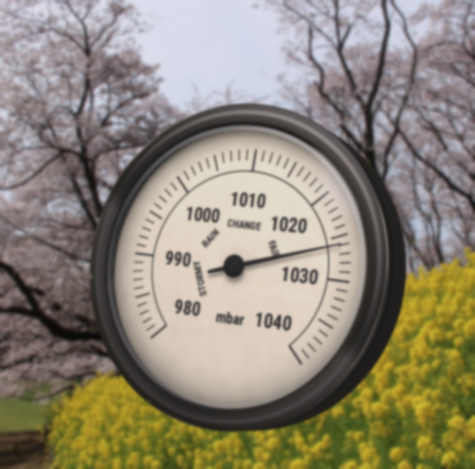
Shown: 1026 mbar
